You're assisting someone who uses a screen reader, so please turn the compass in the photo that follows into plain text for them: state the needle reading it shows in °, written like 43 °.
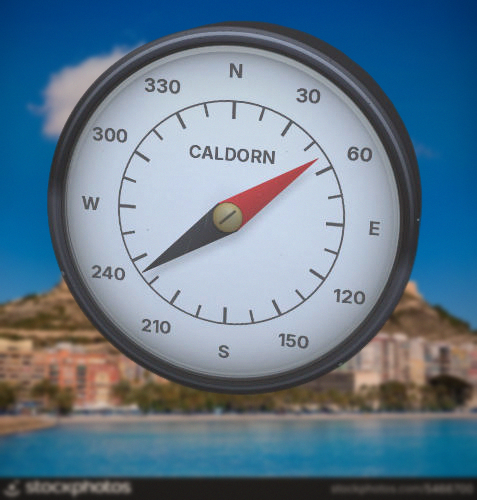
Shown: 52.5 °
